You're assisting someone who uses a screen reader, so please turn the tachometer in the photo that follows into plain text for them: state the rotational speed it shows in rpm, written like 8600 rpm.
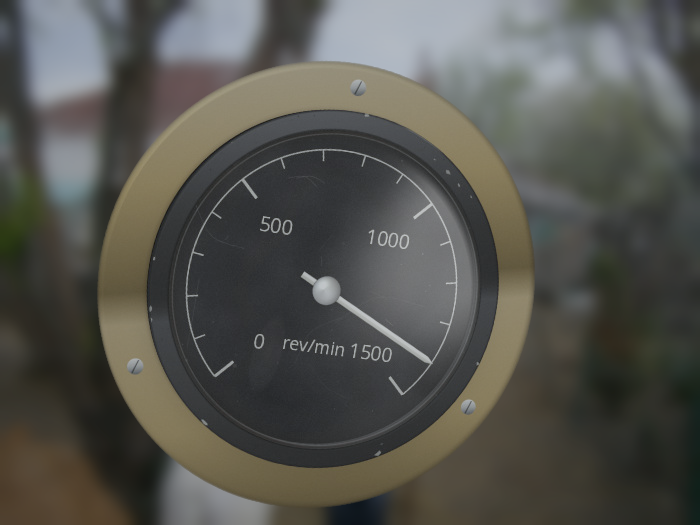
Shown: 1400 rpm
